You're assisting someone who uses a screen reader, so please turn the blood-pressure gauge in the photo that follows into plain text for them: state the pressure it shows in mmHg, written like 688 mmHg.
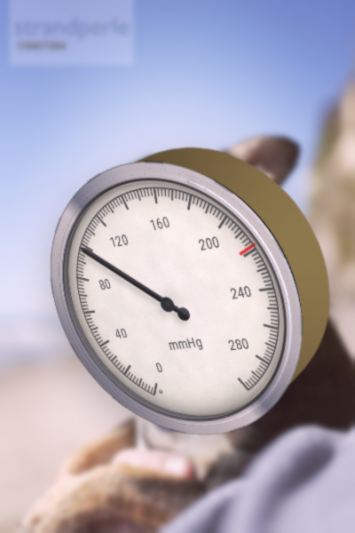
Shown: 100 mmHg
